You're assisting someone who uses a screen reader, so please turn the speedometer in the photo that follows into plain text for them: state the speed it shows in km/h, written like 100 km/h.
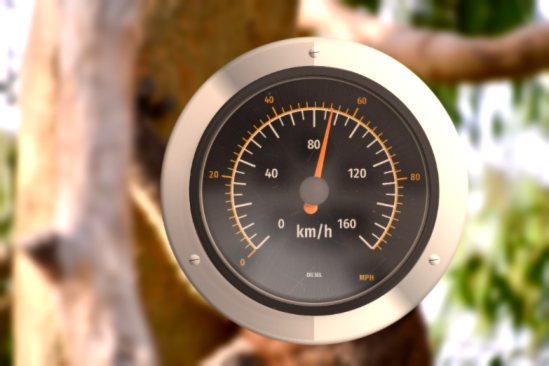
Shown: 87.5 km/h
